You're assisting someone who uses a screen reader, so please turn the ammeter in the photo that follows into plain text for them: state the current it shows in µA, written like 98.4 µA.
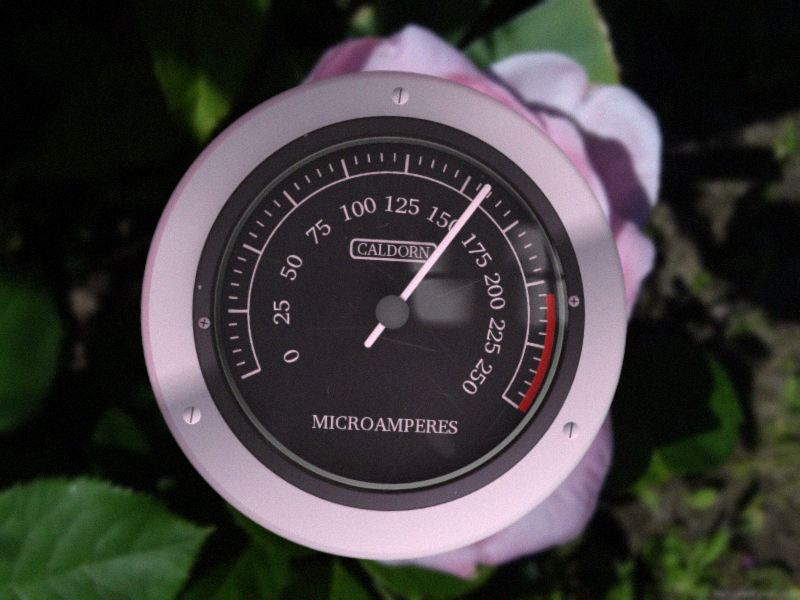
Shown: 157.5 µA
